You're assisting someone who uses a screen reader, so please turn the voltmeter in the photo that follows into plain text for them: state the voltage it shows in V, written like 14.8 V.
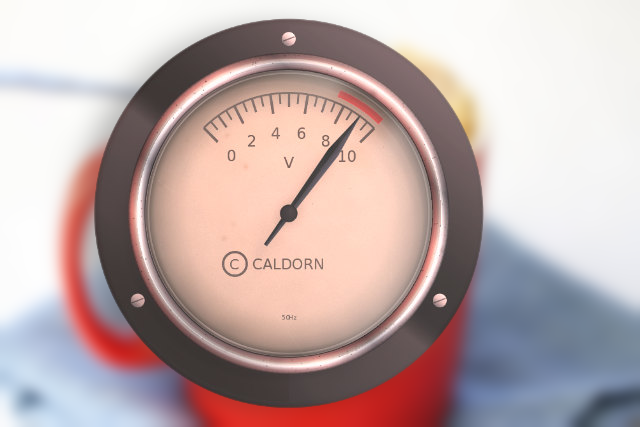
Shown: 9 V
